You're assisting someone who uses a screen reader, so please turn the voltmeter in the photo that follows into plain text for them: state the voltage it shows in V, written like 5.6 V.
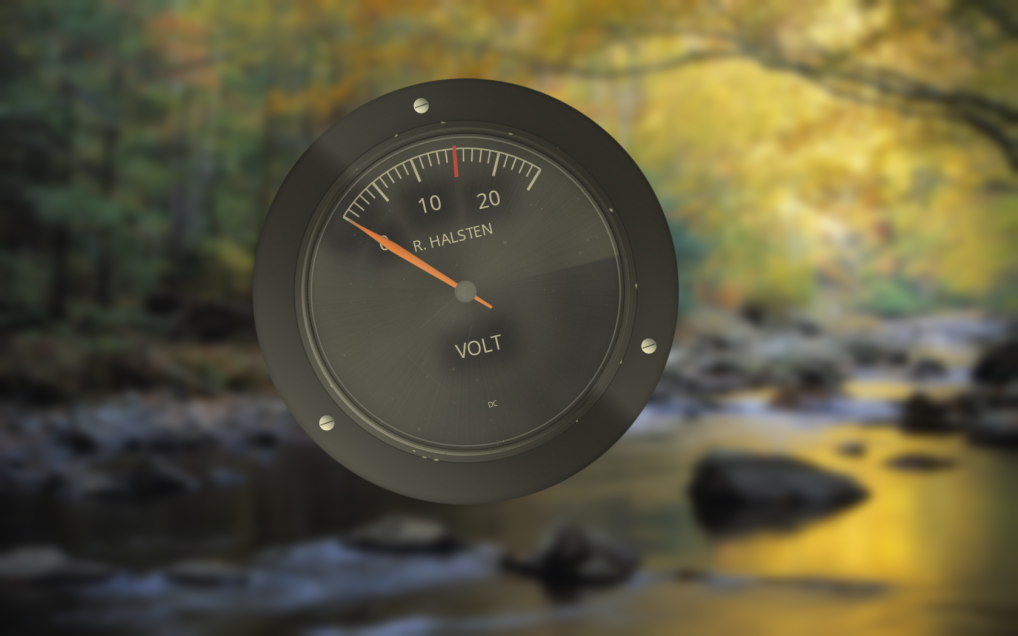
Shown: 0 V
